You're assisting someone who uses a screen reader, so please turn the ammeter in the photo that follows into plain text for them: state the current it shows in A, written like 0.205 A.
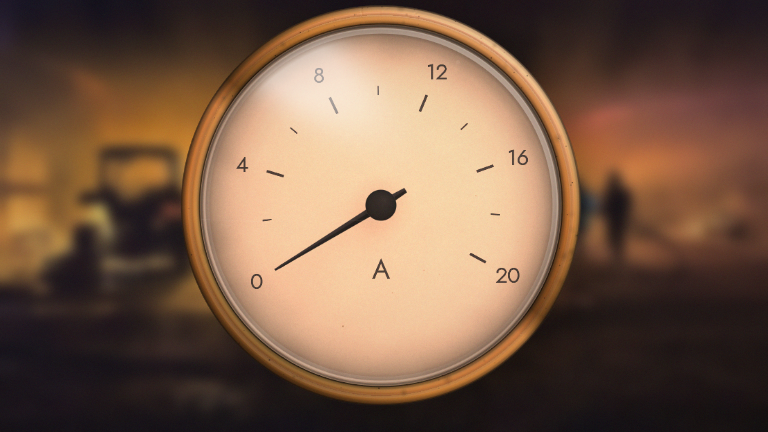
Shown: 0 A
